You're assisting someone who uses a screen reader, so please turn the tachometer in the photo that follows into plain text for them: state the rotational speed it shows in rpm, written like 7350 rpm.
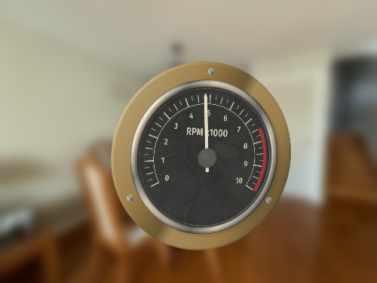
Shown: 4750 rpm
